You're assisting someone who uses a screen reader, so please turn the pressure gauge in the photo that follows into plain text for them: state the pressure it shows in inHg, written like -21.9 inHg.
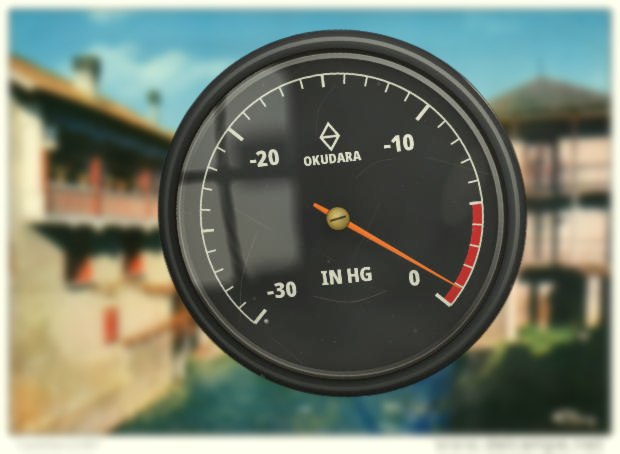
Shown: -1 inHg
